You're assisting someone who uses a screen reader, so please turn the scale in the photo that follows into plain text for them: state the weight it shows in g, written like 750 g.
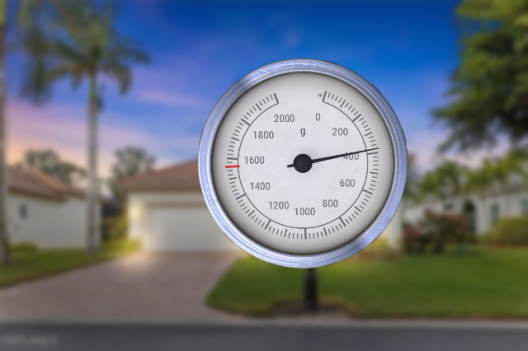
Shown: 380 g
